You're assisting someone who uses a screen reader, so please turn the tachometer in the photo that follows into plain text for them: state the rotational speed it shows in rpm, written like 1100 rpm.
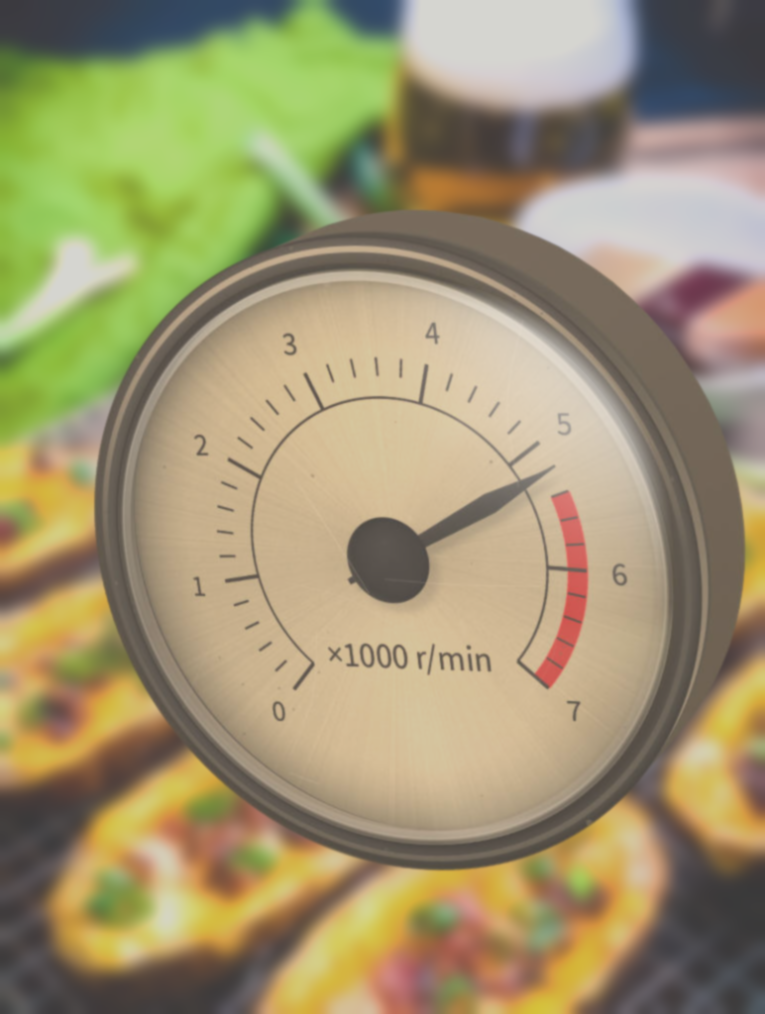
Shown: 5200 rpm
